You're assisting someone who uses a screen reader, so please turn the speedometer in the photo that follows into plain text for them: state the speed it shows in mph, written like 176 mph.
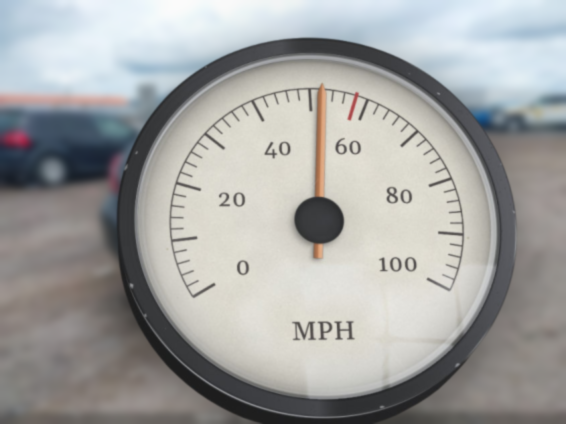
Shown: 52 mph
